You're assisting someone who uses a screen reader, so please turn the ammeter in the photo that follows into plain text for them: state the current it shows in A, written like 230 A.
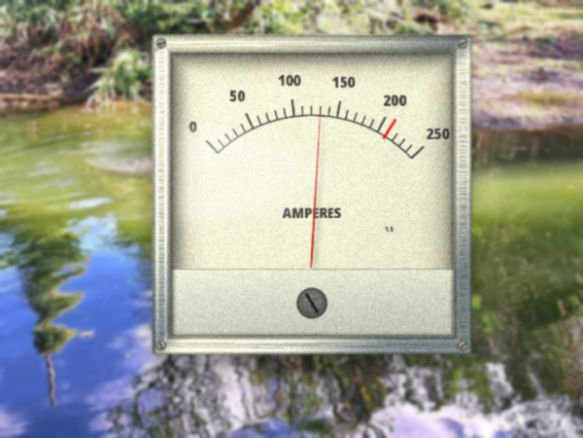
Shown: 130 A
